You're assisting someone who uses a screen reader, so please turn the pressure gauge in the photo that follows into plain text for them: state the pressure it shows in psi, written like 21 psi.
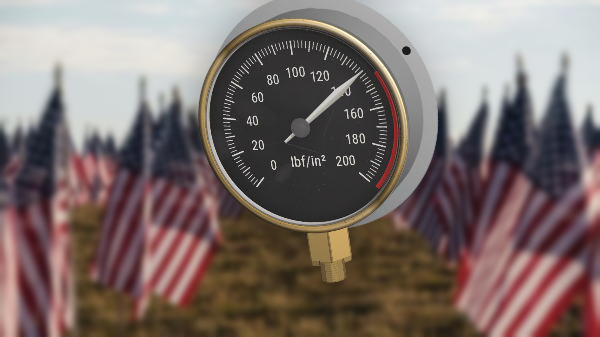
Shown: 140 psi
